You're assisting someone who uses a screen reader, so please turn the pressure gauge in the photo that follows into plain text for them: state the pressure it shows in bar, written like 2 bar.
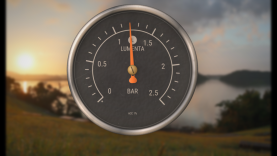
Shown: 1.2 bar
